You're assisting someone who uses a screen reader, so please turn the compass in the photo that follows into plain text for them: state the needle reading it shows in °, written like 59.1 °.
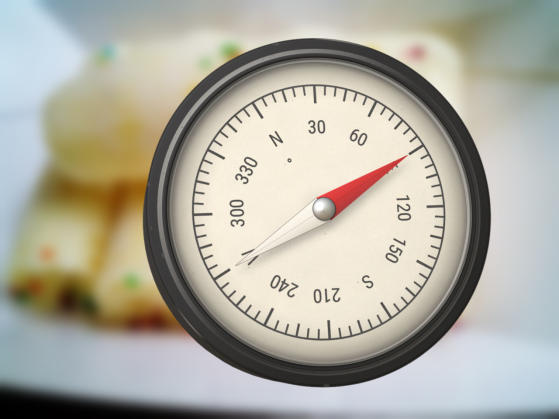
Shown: 90 °
